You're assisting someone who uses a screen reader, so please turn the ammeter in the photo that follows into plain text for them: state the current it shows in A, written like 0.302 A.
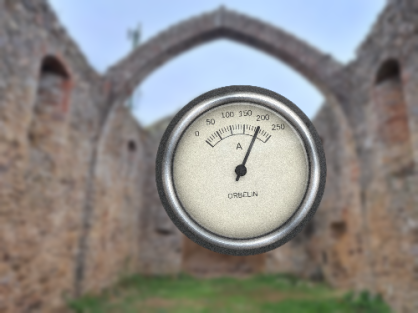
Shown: 200 A
